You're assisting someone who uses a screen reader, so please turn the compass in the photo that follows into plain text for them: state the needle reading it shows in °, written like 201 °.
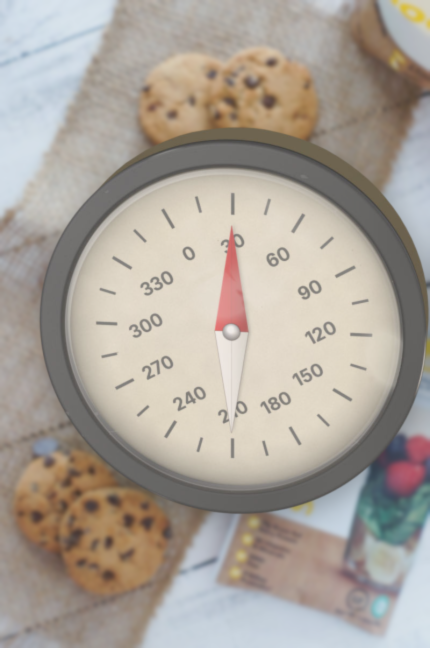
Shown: 30 °
